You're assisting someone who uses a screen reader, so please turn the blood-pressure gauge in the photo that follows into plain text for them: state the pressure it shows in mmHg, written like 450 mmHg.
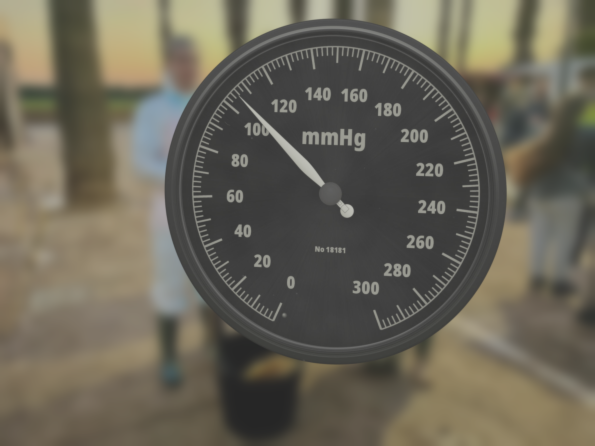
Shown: 106 mmHg
